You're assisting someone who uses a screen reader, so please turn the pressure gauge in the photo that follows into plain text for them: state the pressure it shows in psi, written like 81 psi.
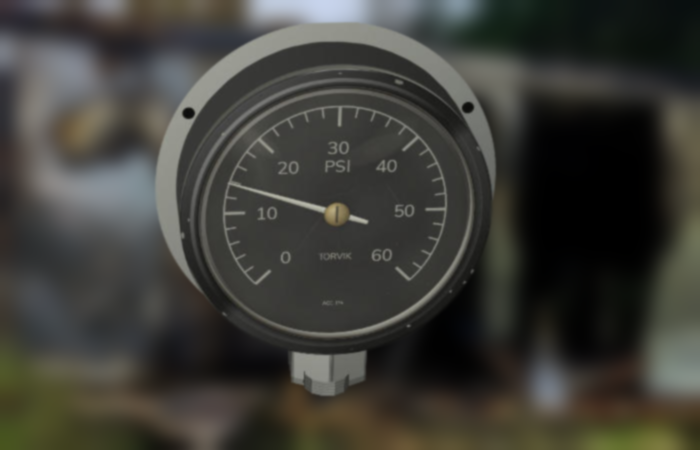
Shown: 14 psi
